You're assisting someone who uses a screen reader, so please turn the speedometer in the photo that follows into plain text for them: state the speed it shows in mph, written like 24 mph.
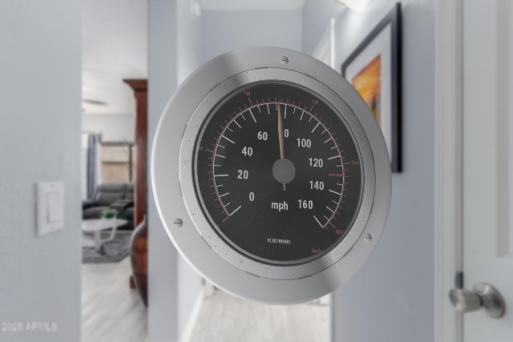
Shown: 75 mph
